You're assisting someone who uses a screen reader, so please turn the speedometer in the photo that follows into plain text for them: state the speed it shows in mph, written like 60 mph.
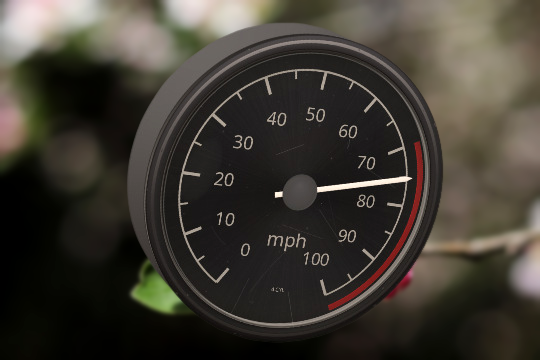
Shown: 75 mph
